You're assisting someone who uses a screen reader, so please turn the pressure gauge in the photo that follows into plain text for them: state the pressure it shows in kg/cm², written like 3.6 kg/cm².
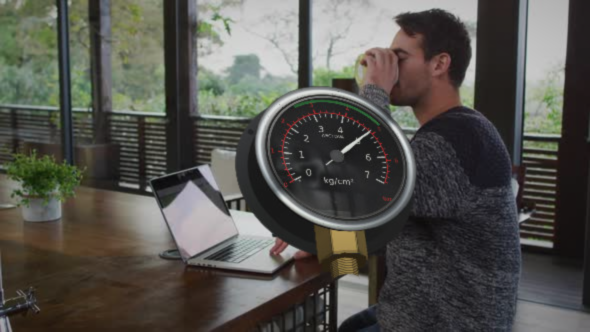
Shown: 5 kg/cm²
